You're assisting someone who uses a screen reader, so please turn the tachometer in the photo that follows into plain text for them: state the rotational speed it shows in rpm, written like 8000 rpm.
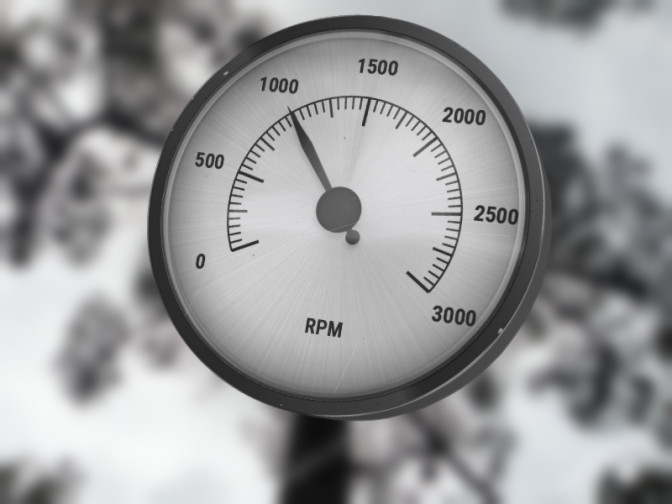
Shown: 1000 rpm
